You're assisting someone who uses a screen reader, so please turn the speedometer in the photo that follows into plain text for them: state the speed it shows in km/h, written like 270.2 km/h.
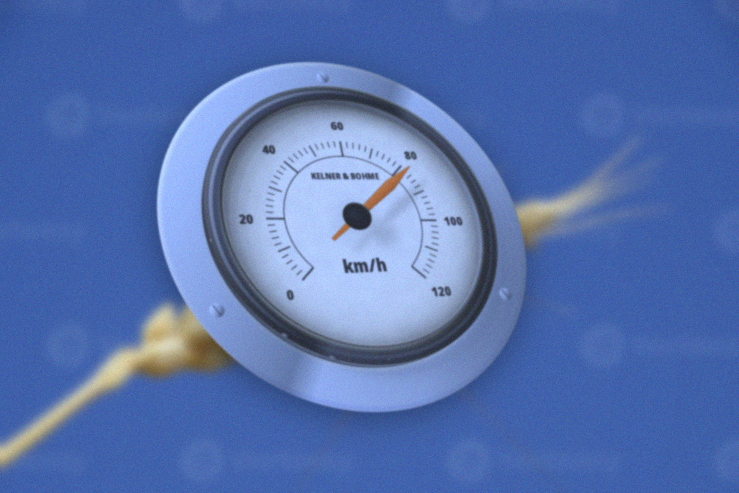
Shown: 82 km/h
